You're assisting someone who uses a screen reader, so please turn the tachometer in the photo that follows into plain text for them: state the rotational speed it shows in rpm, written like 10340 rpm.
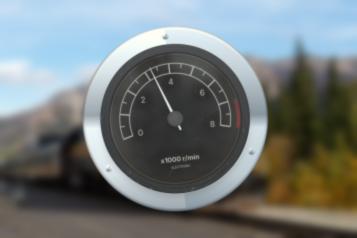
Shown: 3250 rpm
